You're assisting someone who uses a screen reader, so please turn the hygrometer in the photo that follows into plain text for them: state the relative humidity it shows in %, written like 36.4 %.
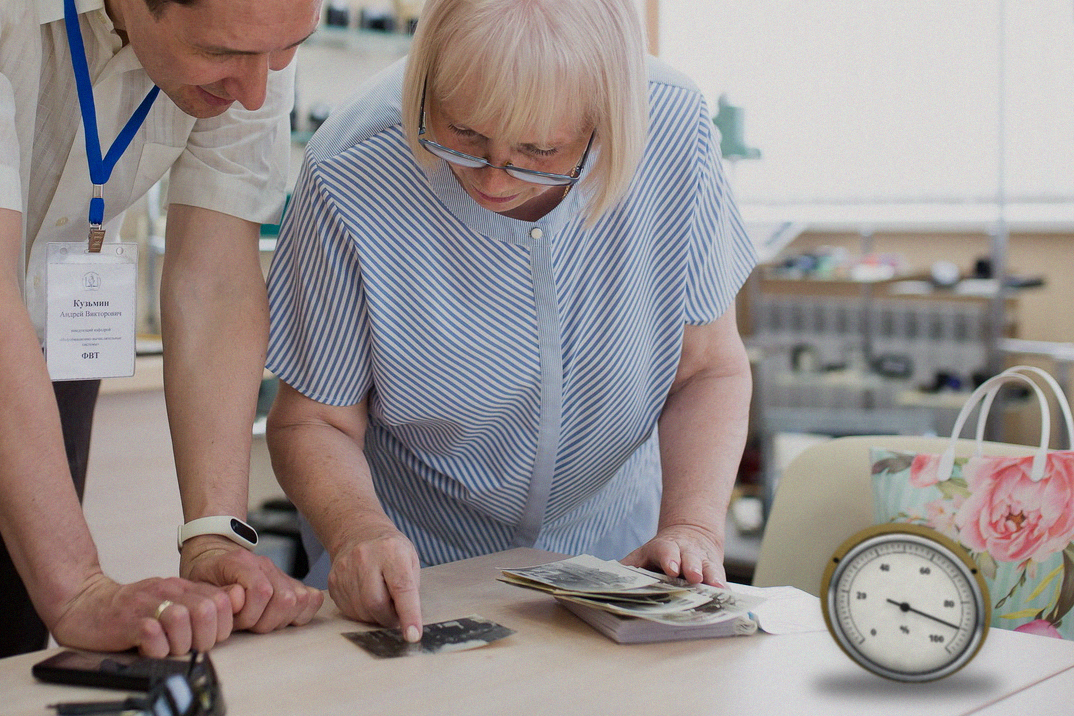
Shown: 90 %
